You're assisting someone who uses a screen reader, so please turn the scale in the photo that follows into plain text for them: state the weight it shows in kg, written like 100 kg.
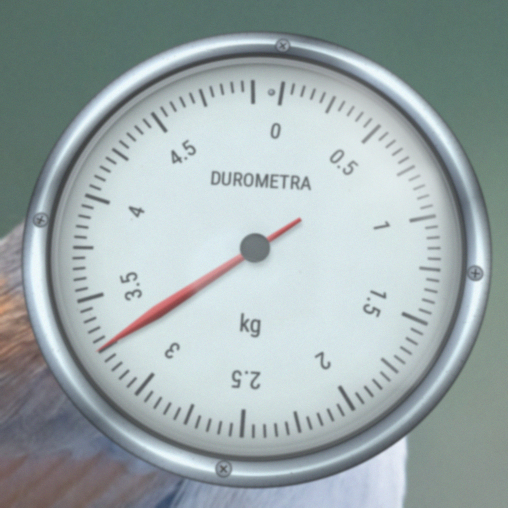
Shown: 3.25 kg
